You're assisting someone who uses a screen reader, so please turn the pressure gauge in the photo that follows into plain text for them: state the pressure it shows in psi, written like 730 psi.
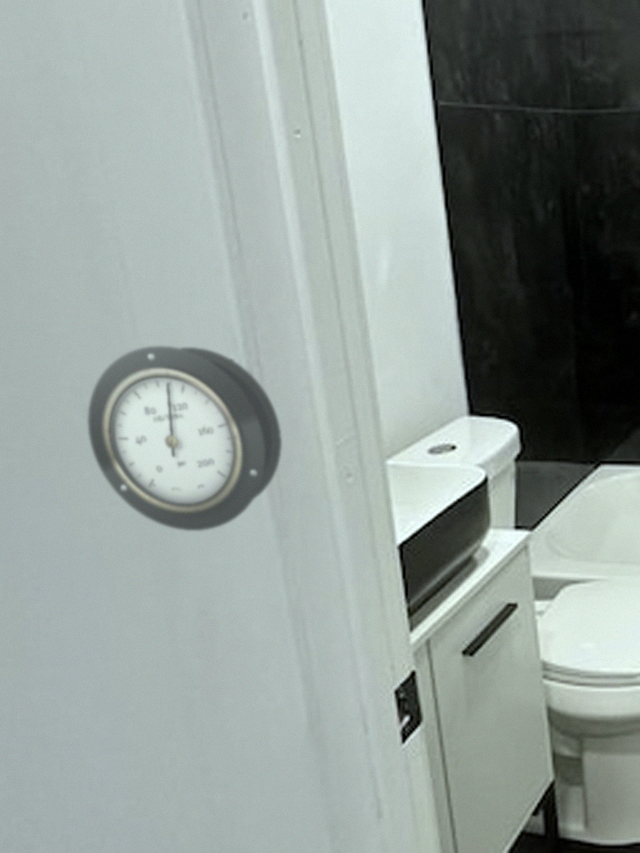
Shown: 110 psi
